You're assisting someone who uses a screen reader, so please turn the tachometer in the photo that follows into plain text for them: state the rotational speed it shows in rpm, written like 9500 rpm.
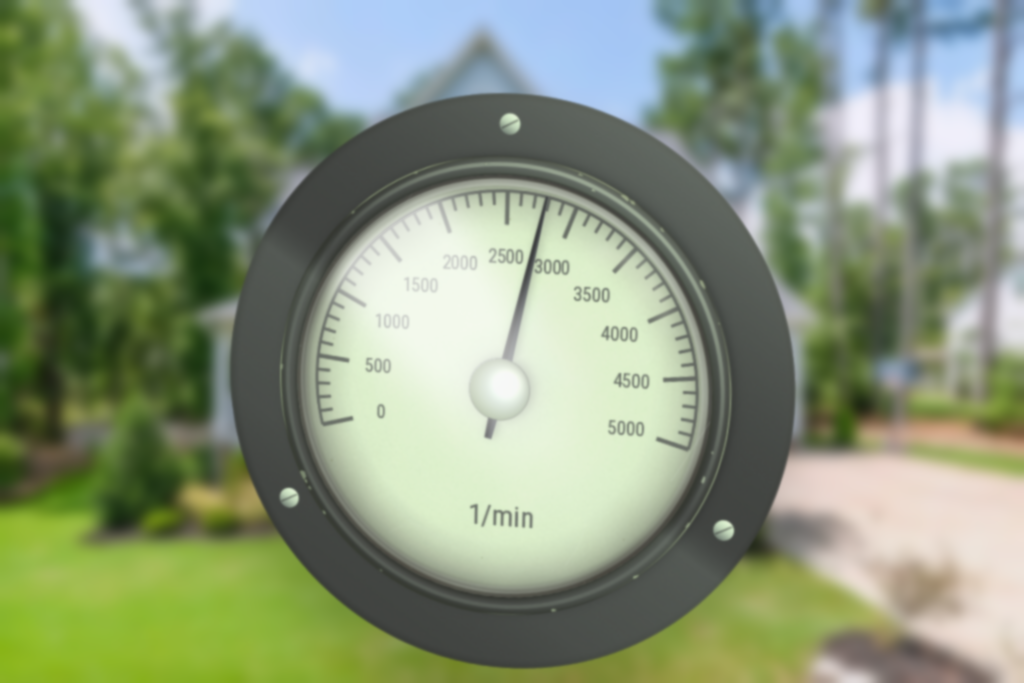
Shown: 2800 rpm
